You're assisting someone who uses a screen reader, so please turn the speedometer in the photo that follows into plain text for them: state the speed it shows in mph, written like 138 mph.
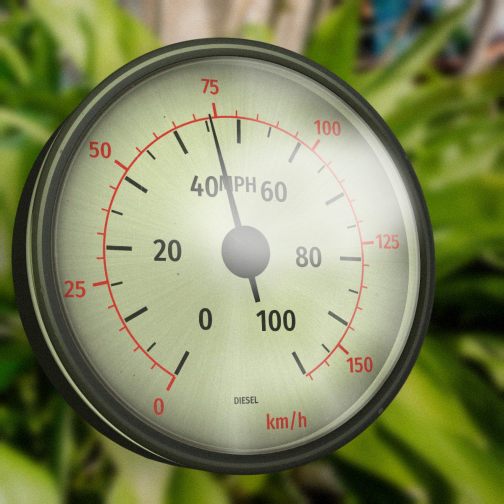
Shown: 45 mph
